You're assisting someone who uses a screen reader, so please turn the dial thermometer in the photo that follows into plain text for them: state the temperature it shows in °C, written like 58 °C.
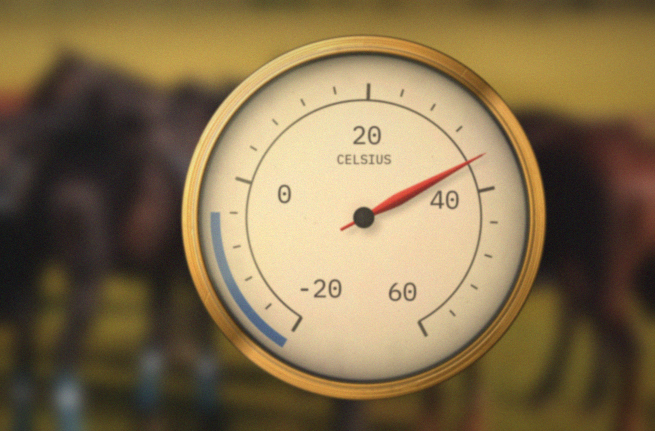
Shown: 36 °C
